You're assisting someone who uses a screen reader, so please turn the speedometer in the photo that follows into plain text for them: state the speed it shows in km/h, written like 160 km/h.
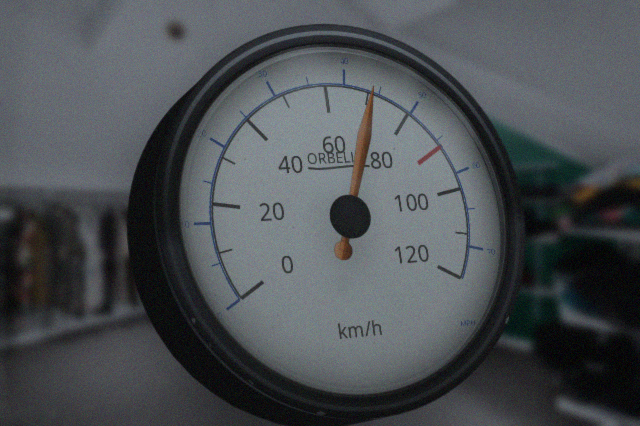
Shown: 70 km/h
